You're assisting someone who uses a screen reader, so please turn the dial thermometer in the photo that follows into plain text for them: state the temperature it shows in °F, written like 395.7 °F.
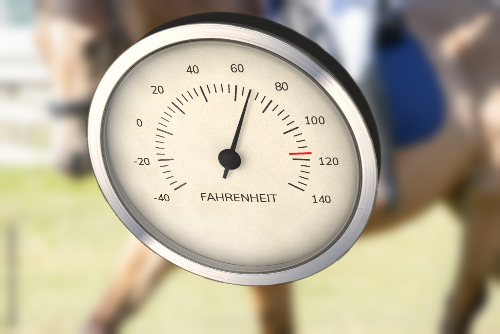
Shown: 68 °F
